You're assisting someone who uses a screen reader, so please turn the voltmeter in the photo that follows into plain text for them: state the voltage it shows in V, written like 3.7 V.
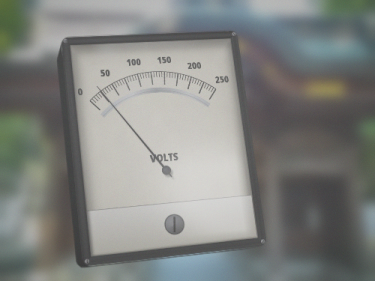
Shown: 25 V
